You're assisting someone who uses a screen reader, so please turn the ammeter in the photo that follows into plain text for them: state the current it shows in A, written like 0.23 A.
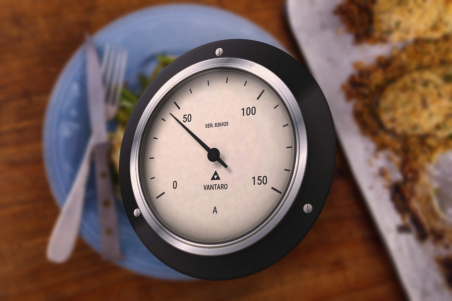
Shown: 45 A
